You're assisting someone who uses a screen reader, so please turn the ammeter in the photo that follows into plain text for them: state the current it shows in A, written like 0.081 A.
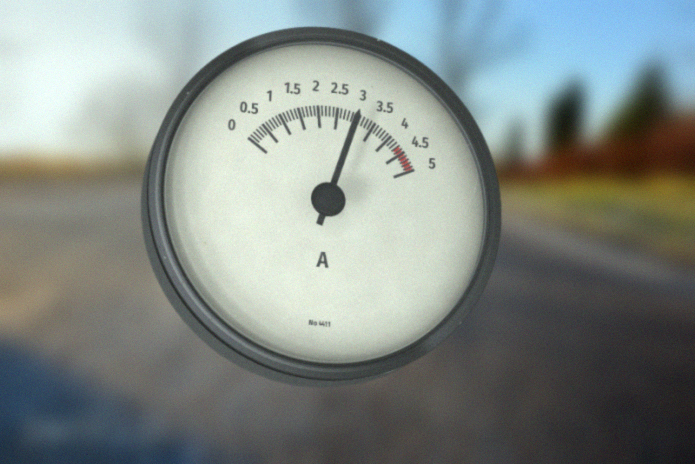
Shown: 3 A
